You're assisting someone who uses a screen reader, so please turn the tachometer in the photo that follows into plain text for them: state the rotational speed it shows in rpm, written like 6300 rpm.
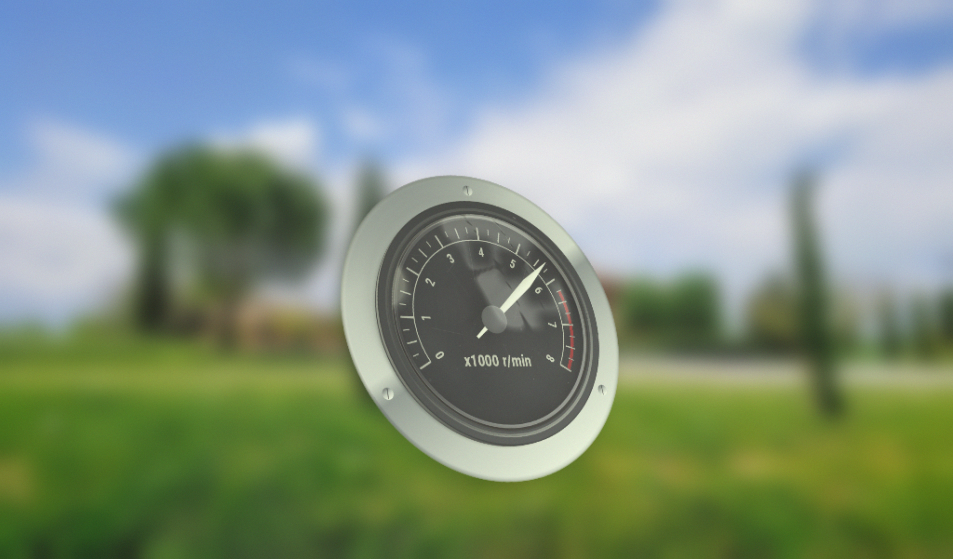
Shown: 5625 rpm
